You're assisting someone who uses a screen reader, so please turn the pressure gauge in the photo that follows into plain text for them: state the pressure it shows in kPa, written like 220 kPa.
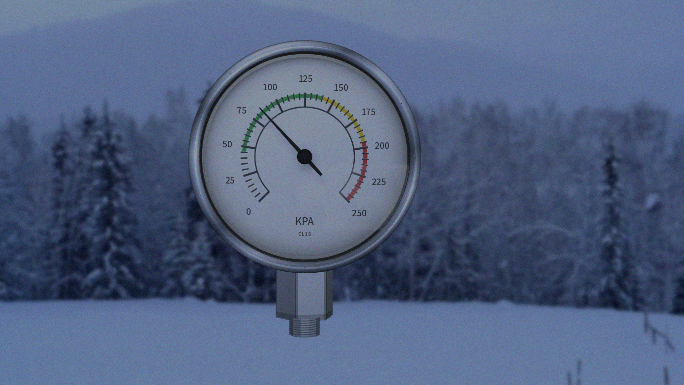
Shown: 85 kPa
